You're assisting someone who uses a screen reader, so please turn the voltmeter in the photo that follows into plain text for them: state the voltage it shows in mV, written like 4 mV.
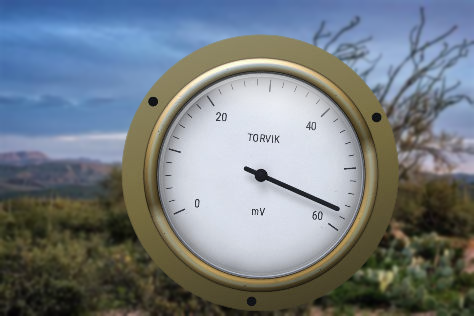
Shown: 57 mV
